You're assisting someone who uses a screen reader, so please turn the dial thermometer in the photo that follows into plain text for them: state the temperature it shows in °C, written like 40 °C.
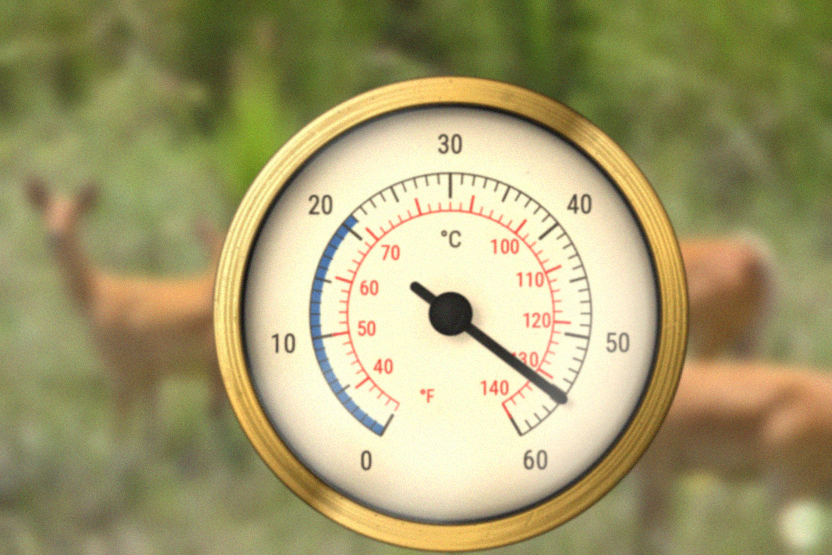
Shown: 55.5 °C
